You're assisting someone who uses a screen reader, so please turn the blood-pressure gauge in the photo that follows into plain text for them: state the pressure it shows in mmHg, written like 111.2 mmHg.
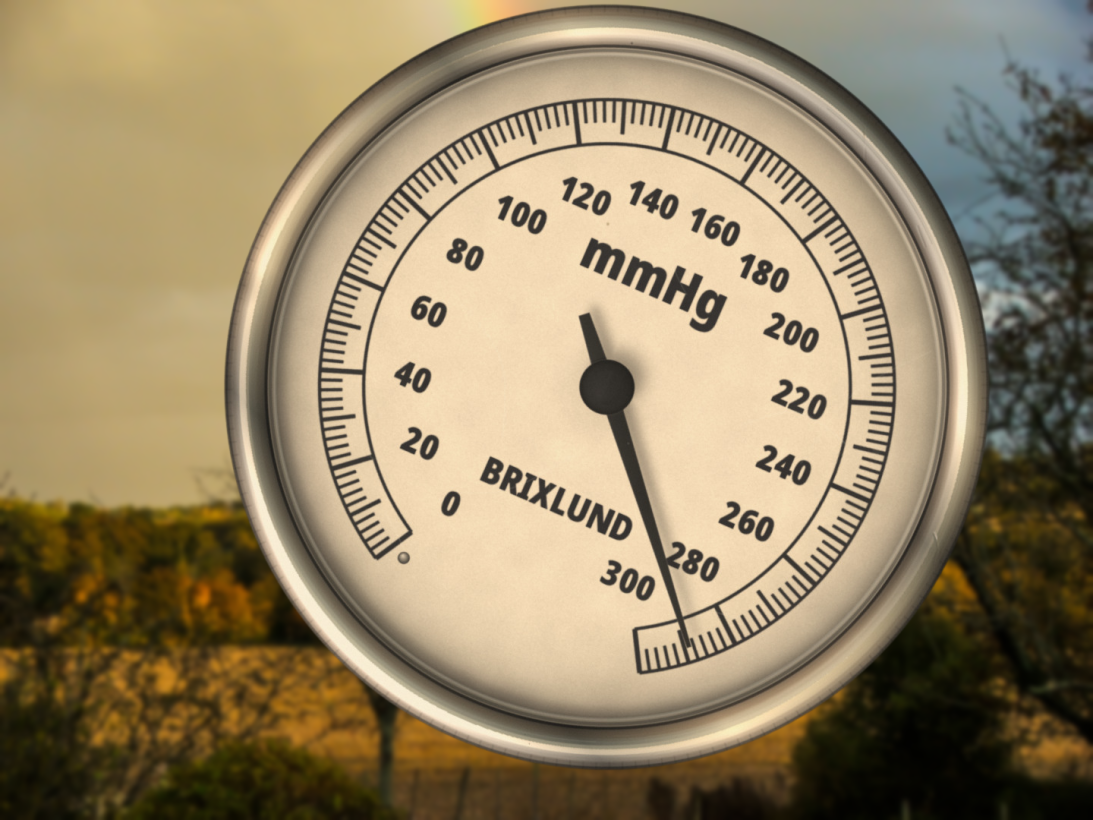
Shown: 289 mmHg
